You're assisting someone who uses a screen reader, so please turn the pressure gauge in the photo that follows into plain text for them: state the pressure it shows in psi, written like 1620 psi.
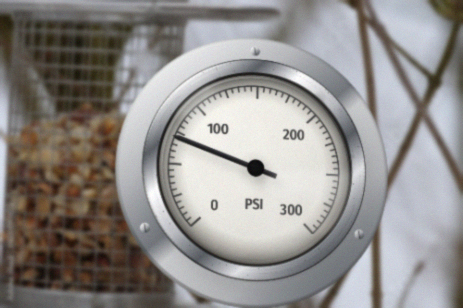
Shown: 70 psi
